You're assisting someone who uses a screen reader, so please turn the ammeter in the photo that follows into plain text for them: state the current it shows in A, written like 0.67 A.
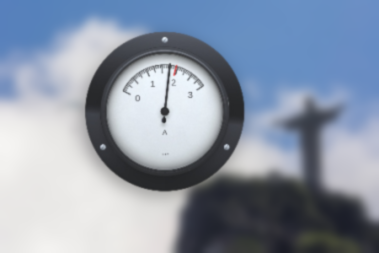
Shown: 1.75 A
